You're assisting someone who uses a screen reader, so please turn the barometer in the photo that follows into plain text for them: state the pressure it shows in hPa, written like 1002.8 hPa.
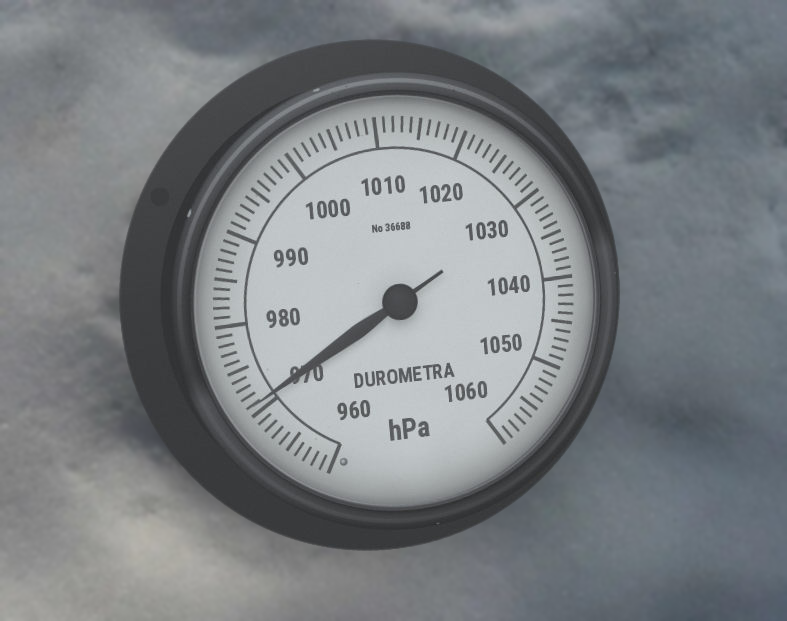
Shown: 971 hPa
